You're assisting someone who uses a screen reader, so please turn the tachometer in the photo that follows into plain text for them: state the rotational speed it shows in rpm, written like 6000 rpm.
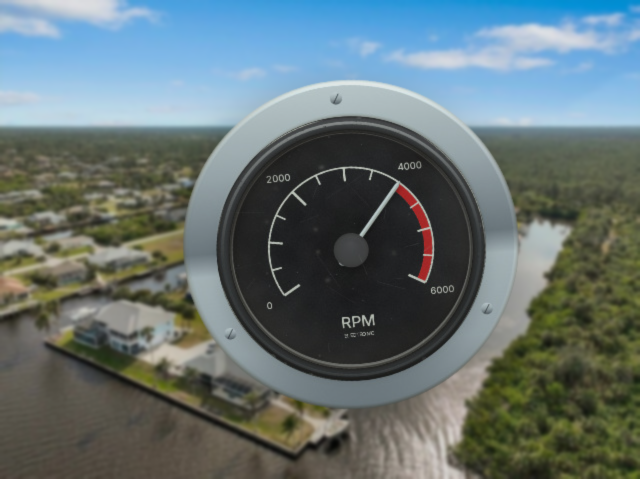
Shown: 4000 rpm
